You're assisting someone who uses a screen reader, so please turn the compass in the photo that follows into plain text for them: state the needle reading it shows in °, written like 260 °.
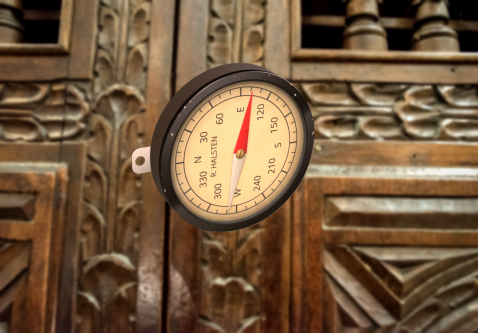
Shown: 100 °
